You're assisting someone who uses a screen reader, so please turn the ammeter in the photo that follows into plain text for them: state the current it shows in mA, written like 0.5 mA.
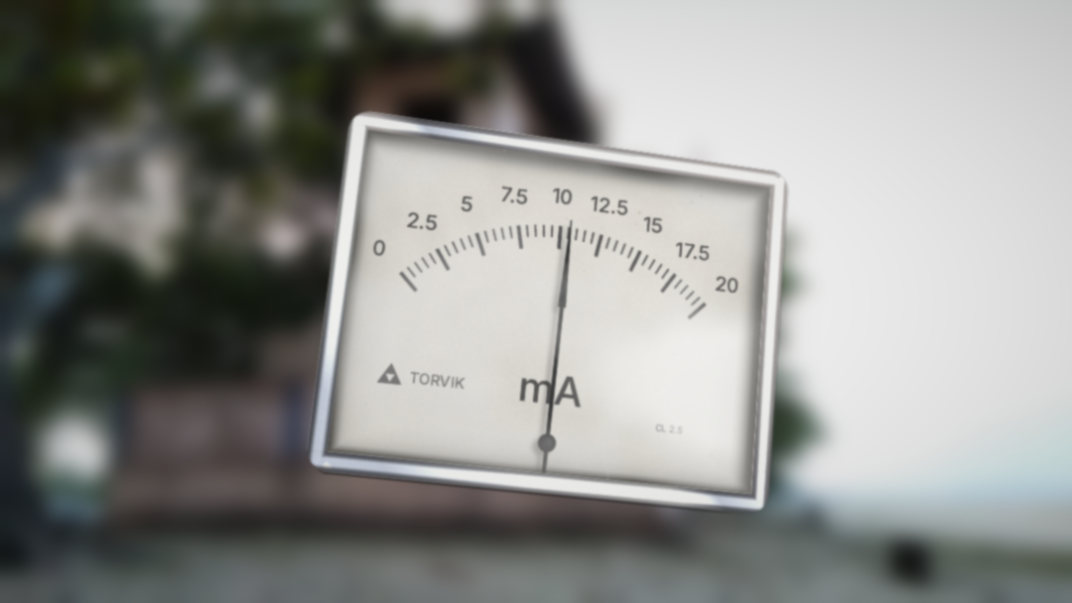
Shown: 10.5 mA
